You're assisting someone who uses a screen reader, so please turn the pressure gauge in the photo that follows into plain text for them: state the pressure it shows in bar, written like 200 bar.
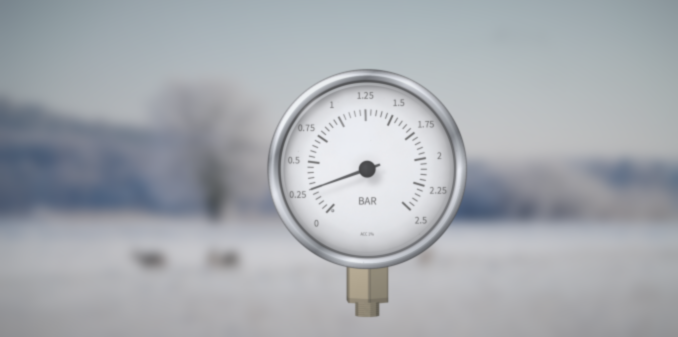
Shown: 0.25 bar
